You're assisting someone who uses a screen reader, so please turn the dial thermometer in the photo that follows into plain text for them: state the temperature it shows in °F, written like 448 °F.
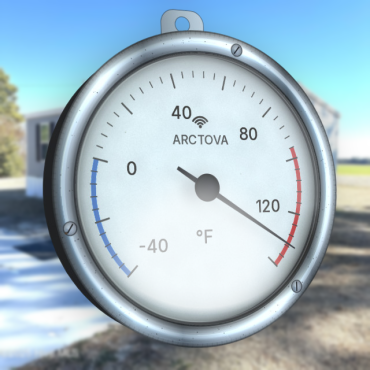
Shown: 132 °F
